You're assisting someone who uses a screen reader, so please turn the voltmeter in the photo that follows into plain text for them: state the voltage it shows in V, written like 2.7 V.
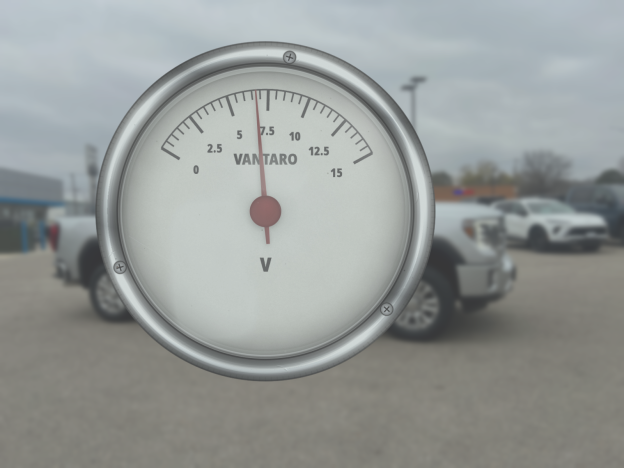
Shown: 6.75 V
